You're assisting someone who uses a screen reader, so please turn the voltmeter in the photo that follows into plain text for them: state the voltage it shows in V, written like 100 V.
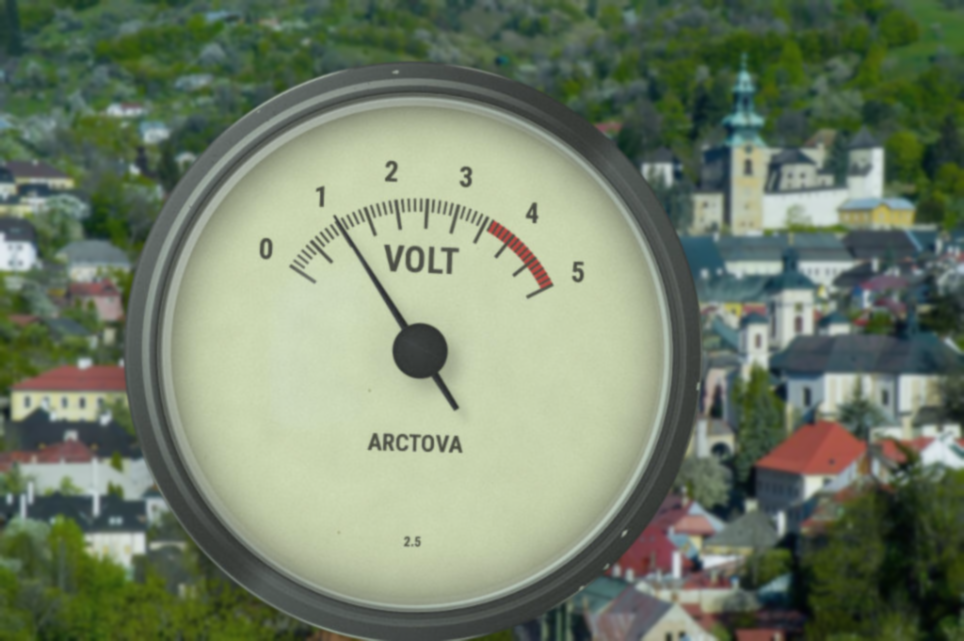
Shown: 1 V
